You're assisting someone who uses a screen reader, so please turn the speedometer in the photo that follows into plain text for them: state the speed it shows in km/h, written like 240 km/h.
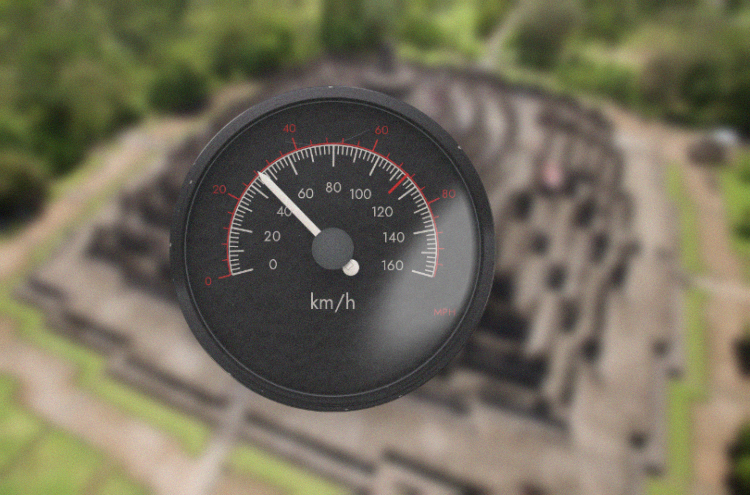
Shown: 46 km/h
